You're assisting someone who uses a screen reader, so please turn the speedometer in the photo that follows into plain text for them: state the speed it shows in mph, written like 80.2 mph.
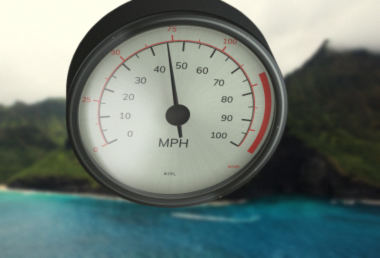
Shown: 45 mph
